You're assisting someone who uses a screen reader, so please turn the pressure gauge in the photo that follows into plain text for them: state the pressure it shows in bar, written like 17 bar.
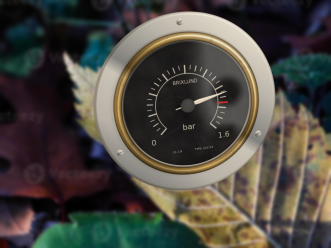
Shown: 1.25 bar
